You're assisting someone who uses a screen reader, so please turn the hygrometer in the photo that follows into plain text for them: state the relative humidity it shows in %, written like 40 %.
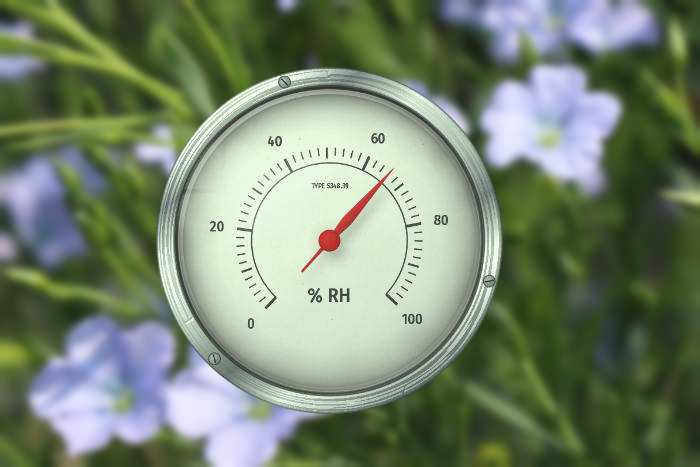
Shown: 66 %
